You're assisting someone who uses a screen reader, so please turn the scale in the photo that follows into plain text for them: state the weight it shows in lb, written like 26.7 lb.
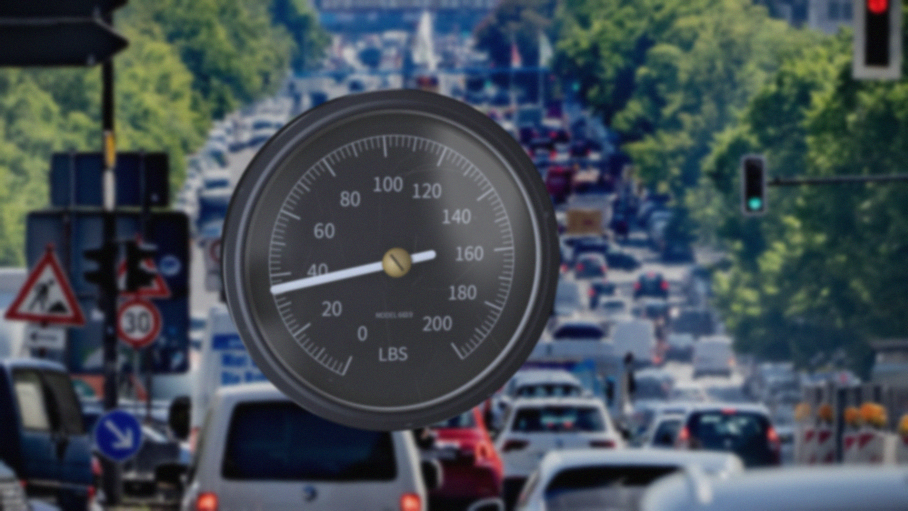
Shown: 36 lb
